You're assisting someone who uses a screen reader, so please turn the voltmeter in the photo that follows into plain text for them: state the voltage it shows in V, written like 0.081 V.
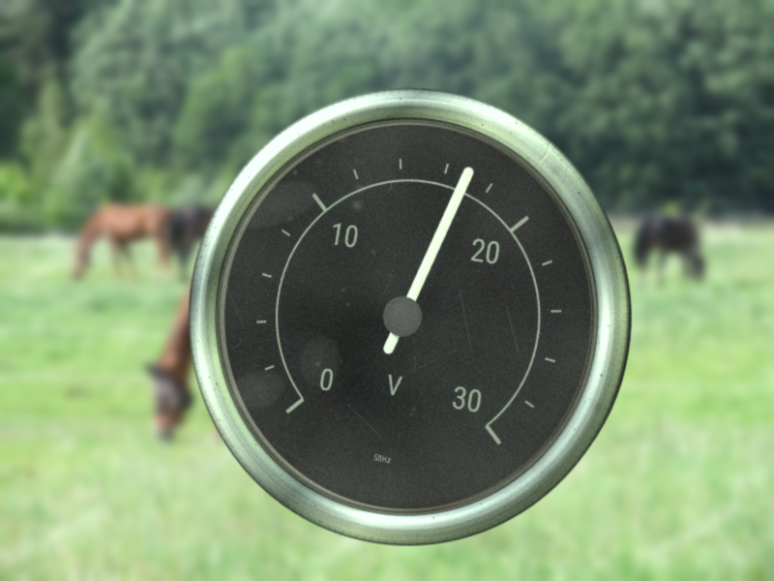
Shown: 17 V
